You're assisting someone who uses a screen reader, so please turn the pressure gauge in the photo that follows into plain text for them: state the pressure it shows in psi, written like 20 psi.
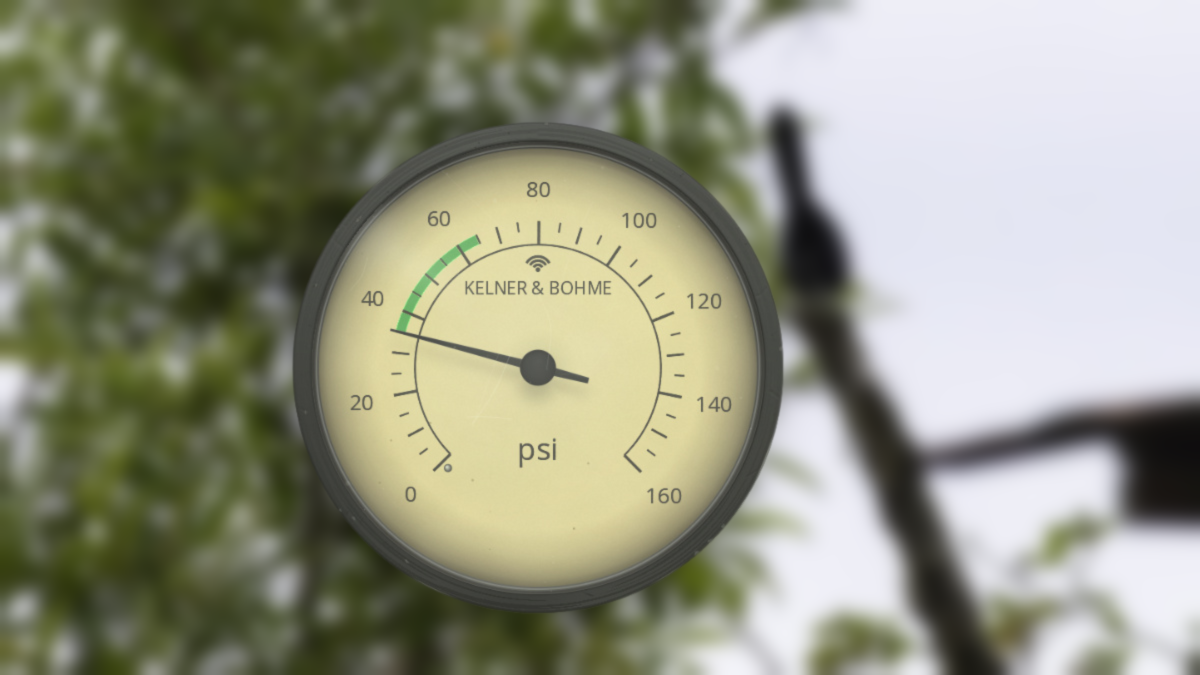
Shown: 35 psi
